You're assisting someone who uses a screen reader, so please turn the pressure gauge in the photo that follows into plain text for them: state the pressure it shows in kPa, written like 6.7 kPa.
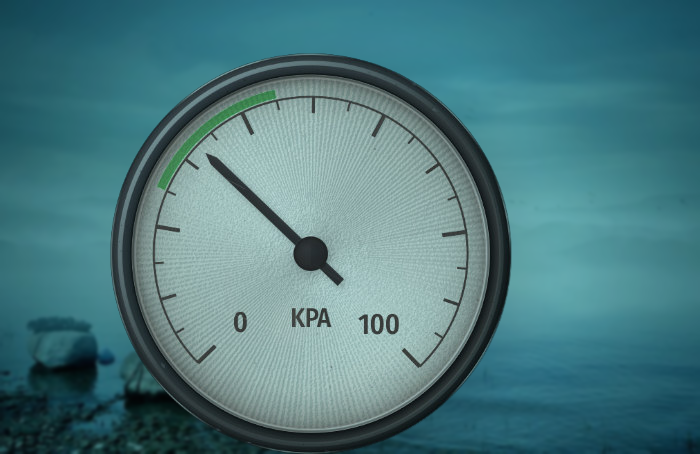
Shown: 32.5 kPa
